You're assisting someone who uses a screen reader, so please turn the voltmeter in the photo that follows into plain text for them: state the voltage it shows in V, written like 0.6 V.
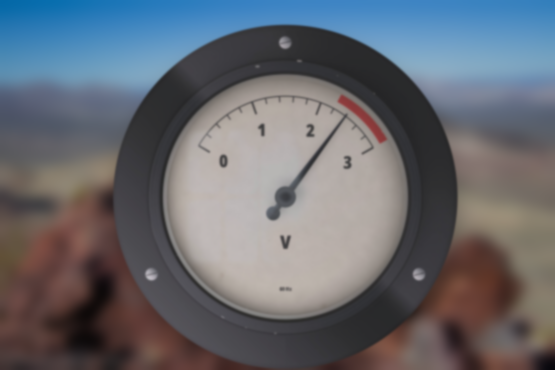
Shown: 2.4 V
